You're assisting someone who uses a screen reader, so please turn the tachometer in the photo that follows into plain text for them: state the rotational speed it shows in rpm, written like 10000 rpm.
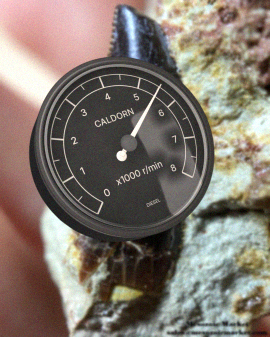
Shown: 5500 rpm
